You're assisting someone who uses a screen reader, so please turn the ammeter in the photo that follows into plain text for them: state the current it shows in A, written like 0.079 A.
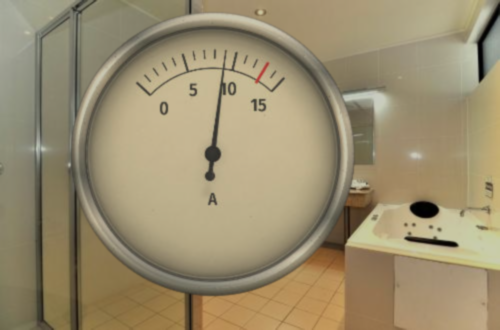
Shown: 9 A
